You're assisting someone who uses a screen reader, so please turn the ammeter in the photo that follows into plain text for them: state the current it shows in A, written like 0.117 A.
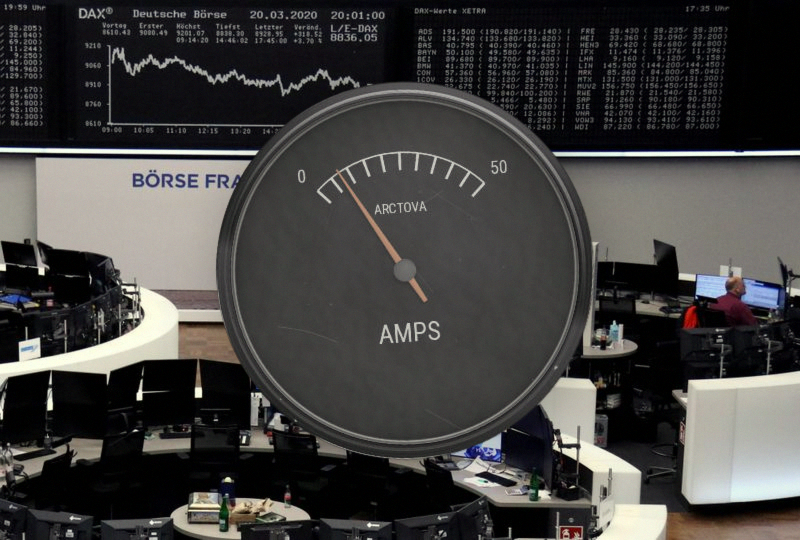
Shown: 7.5 A
